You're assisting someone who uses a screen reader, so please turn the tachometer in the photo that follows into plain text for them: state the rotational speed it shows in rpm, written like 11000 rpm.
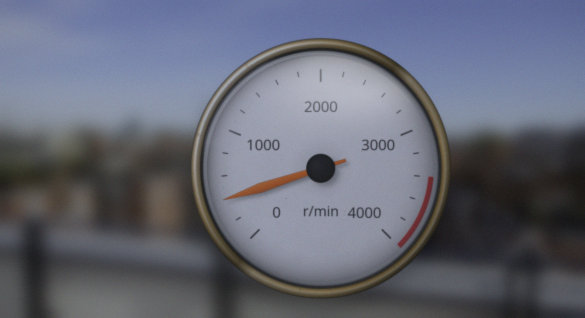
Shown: 400 rpm
